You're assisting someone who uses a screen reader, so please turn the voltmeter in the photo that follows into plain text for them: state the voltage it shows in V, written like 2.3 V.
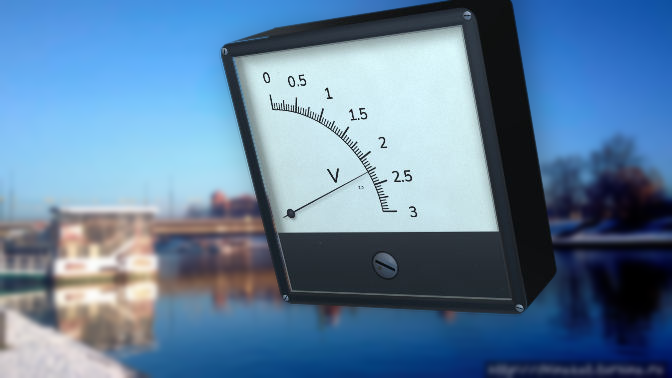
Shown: 2.25 V
